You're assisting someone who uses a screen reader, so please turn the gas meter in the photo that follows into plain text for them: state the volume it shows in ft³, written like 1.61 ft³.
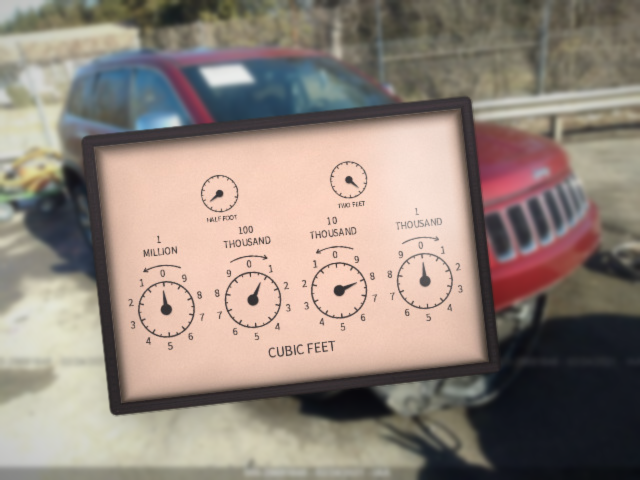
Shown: 8000 ft³
